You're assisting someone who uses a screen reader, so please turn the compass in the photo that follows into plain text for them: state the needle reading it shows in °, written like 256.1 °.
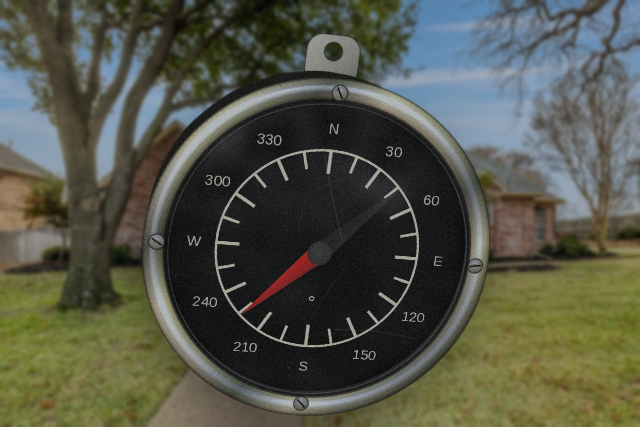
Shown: 225 °
